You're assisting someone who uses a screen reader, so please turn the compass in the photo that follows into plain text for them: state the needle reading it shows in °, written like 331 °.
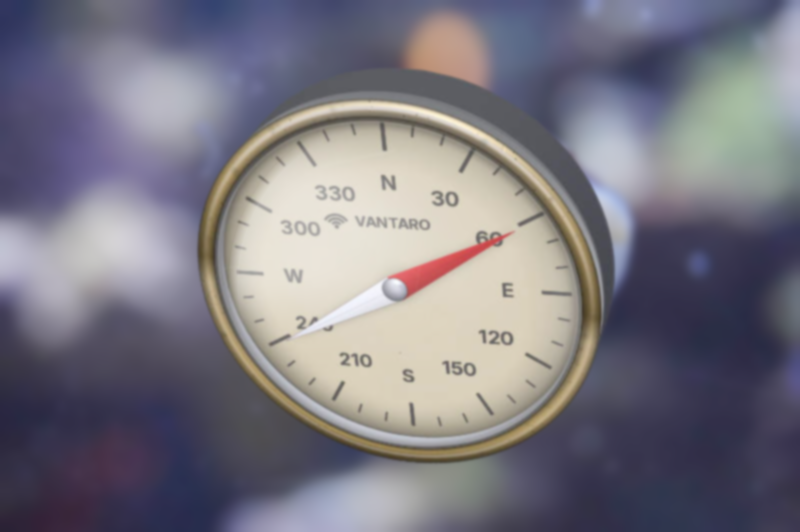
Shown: 60 °
